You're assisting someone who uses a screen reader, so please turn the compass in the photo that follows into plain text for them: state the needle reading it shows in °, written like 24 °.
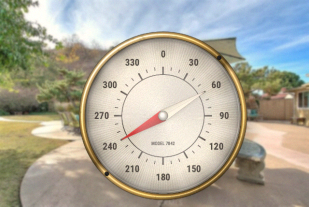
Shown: 240 °
